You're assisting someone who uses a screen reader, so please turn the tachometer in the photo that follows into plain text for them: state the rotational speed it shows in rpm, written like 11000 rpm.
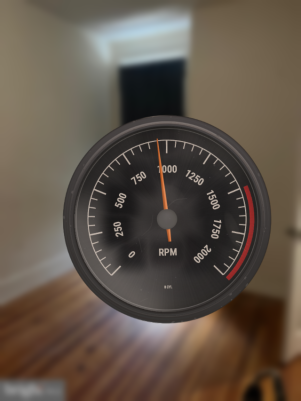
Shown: 950 rpm
